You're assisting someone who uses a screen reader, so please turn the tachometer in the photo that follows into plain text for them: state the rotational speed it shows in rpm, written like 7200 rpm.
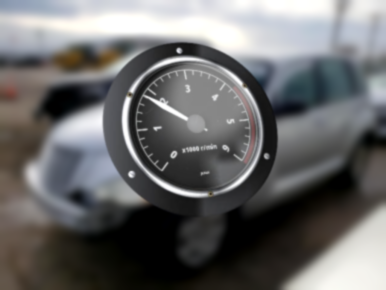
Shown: 1800 rpm
